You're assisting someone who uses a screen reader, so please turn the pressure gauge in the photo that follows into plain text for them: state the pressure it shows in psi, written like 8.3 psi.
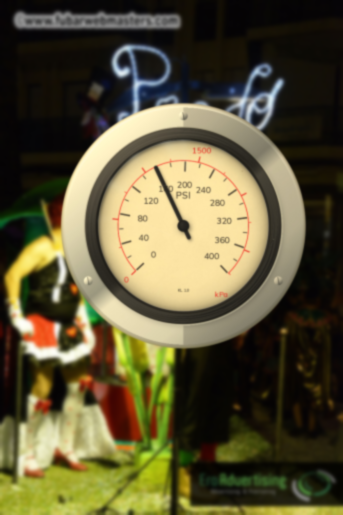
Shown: 160 psi
